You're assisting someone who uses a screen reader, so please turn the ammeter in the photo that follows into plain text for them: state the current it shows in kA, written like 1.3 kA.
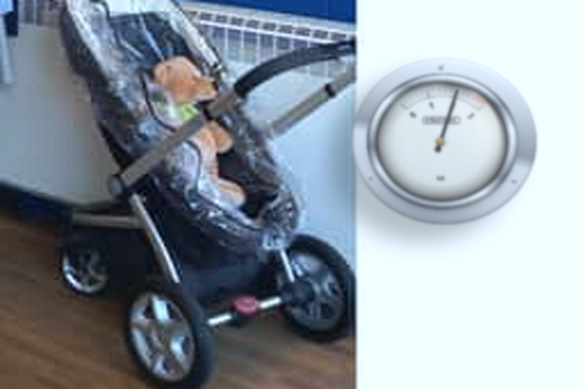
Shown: 2 kA
